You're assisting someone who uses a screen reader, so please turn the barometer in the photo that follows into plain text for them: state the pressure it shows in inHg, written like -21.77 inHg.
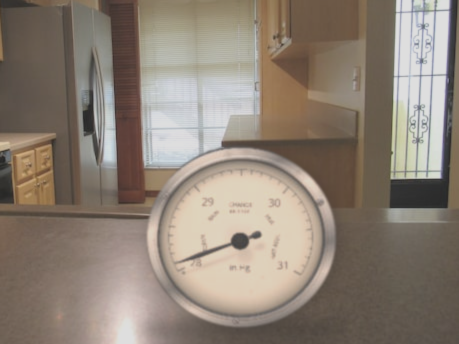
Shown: 28.1 inHg
